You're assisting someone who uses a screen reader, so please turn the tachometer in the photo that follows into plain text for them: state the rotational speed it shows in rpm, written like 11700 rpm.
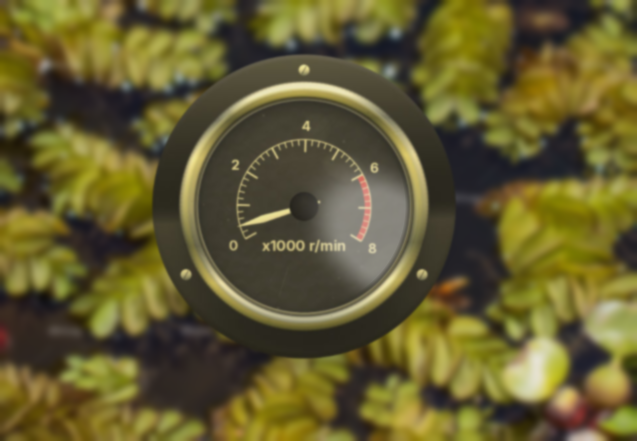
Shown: 400 rpm
